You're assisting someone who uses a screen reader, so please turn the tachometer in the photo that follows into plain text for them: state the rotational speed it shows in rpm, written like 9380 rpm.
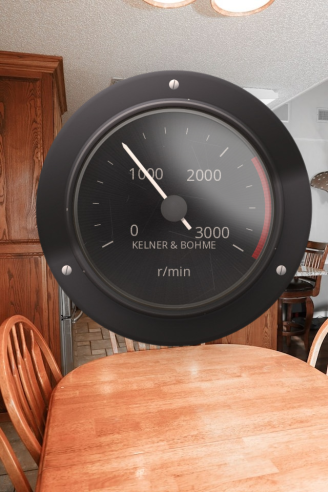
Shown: 1000 rpm
